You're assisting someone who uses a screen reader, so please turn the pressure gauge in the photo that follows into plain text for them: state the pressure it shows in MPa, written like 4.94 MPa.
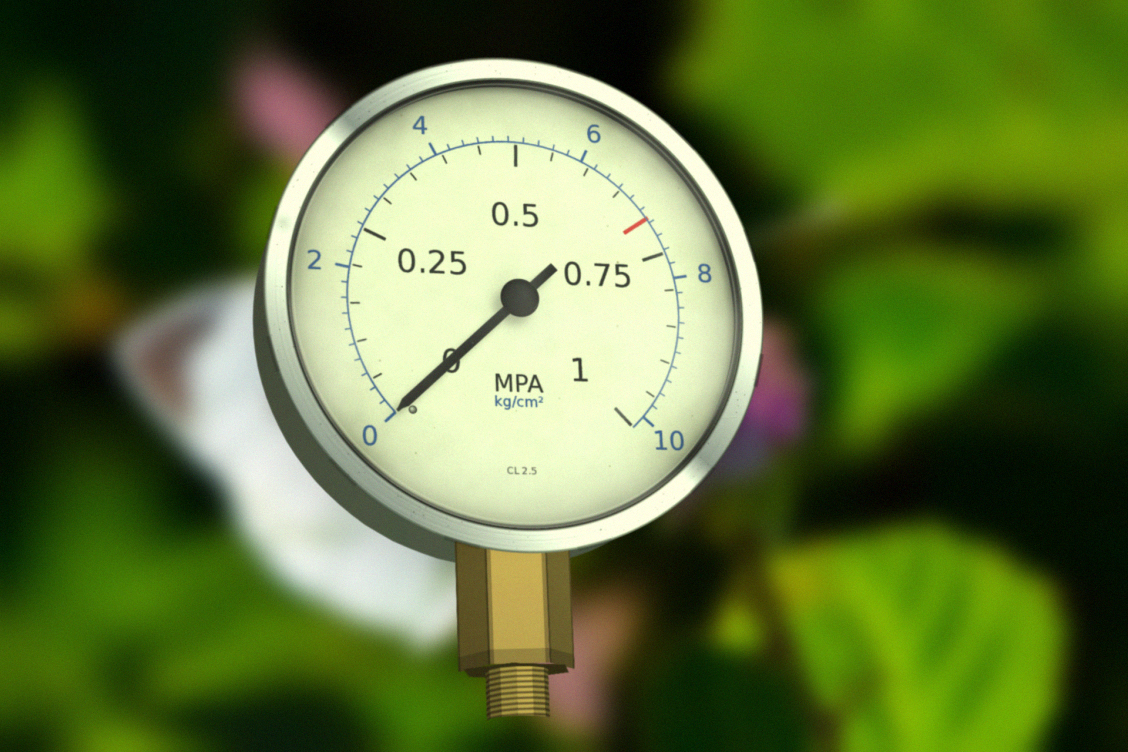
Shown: 0 MPa
